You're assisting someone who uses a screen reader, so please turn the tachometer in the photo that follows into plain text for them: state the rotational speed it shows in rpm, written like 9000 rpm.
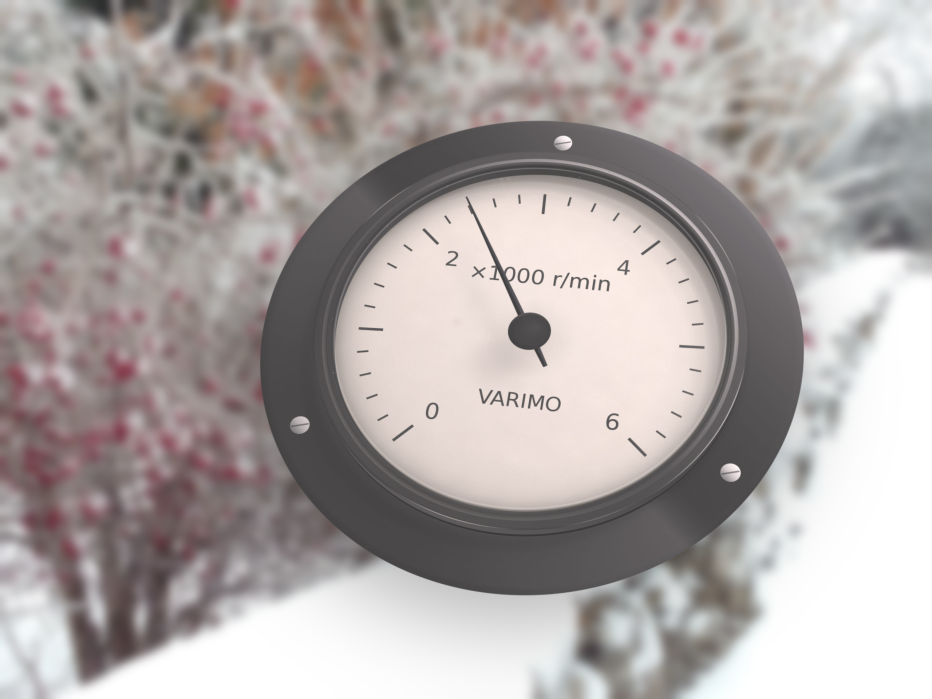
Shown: 2400 rpm
